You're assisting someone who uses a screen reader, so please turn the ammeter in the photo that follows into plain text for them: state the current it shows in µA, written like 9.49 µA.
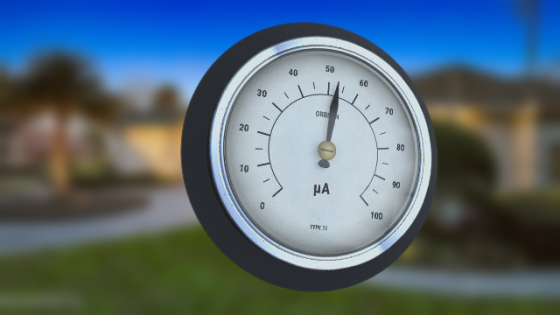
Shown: 52.5 µA
